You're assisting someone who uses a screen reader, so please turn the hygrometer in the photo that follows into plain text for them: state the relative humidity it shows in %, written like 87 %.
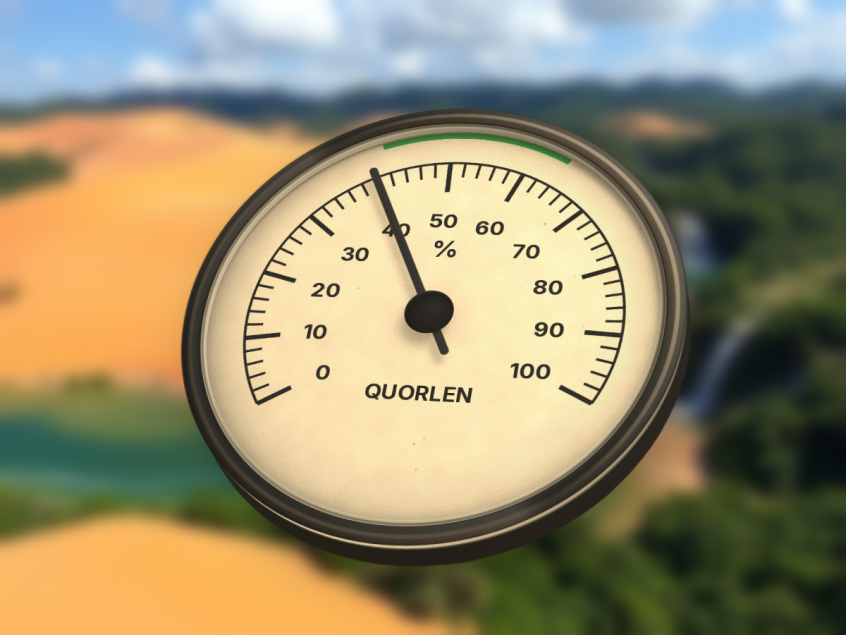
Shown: 40 %
